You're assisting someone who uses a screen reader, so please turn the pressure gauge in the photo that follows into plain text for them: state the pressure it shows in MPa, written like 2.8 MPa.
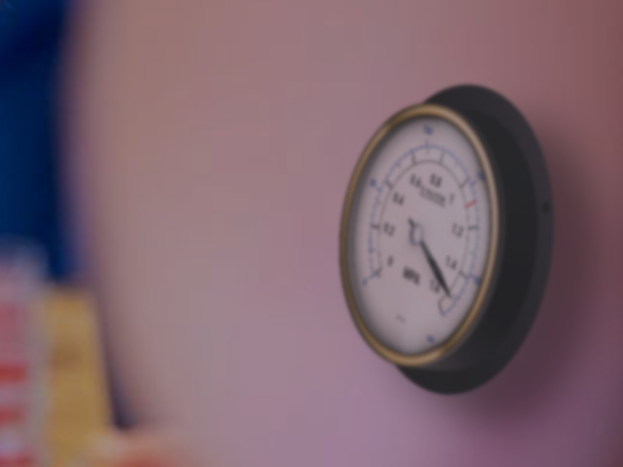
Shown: 1.5 MPa
